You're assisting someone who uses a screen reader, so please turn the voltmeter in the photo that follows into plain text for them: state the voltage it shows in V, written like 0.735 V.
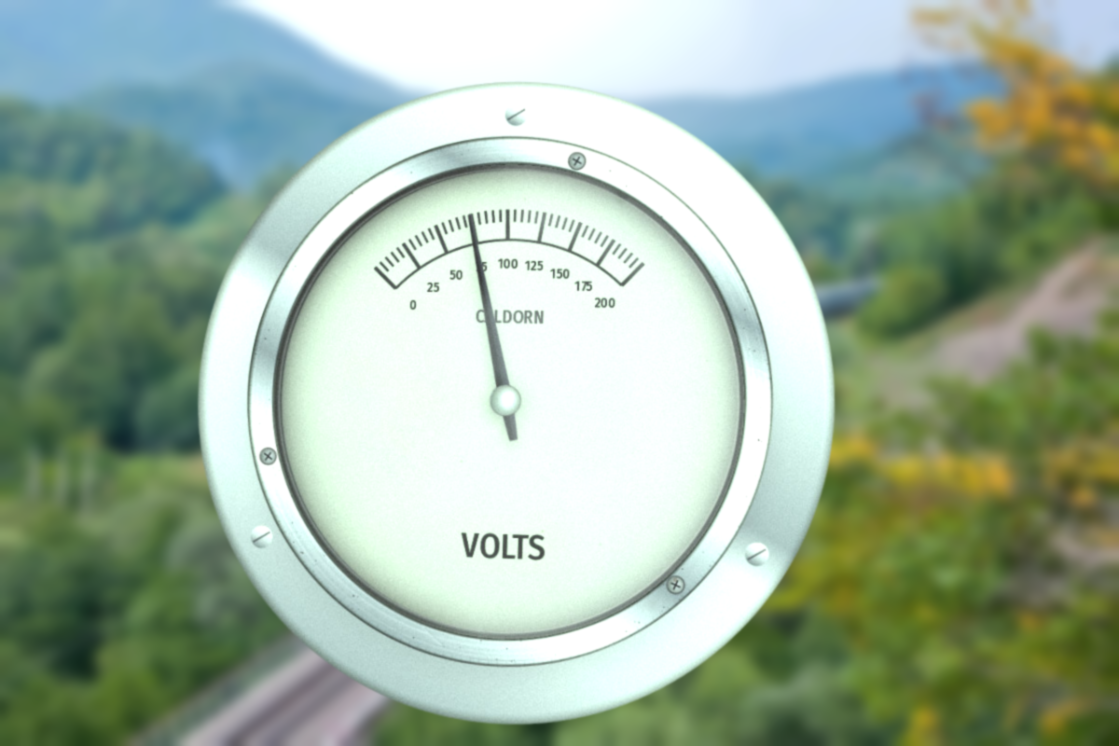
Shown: 75 V
